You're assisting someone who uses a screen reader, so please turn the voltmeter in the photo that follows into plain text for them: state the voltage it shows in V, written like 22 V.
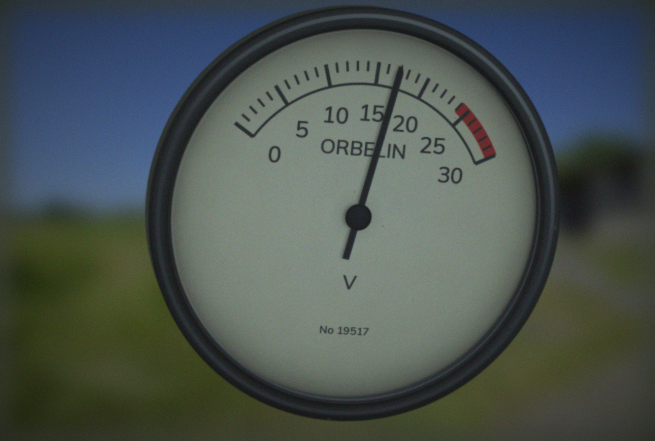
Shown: 17 V
